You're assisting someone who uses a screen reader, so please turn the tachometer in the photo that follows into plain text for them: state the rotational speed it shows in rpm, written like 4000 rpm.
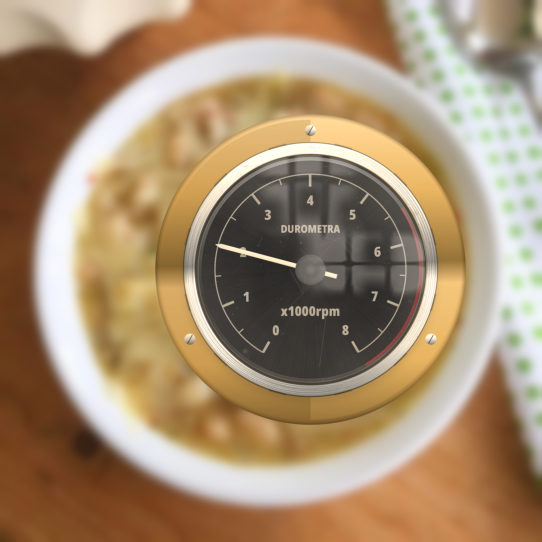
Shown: 2000 rpm
